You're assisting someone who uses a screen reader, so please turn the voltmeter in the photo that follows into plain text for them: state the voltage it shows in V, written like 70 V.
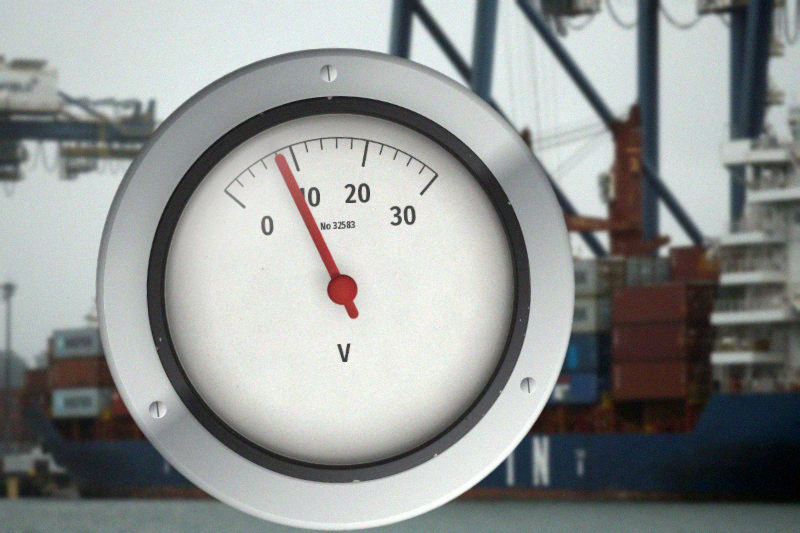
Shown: 8 V
